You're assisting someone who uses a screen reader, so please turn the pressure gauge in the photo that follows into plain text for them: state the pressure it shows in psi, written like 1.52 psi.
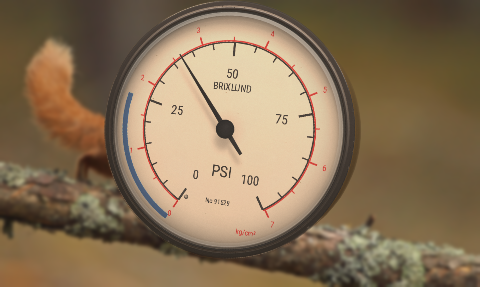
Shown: 37.5 psi
